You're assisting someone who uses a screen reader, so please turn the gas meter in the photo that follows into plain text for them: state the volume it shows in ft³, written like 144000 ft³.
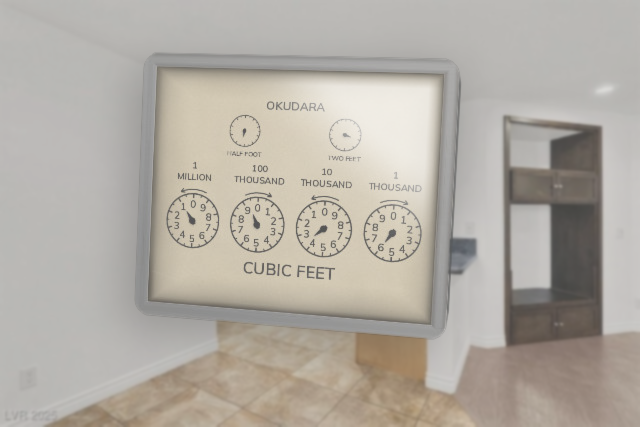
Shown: 93600 ft³
